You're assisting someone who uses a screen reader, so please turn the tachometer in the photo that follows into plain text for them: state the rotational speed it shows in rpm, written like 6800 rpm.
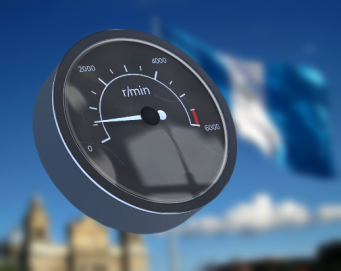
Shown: 500 rpm
